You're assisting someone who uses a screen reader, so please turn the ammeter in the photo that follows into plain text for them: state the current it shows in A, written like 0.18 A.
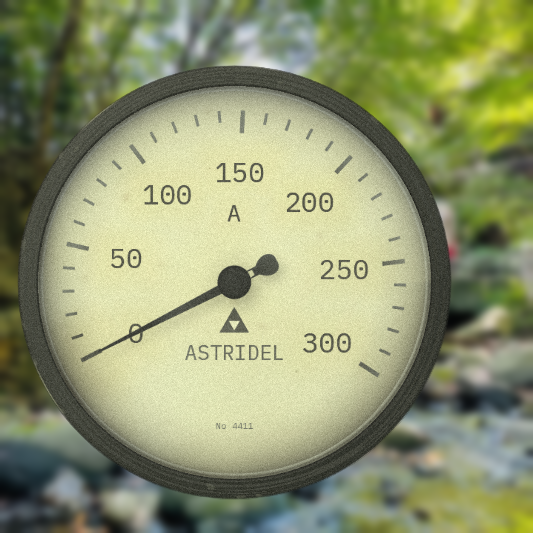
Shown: 0 A
